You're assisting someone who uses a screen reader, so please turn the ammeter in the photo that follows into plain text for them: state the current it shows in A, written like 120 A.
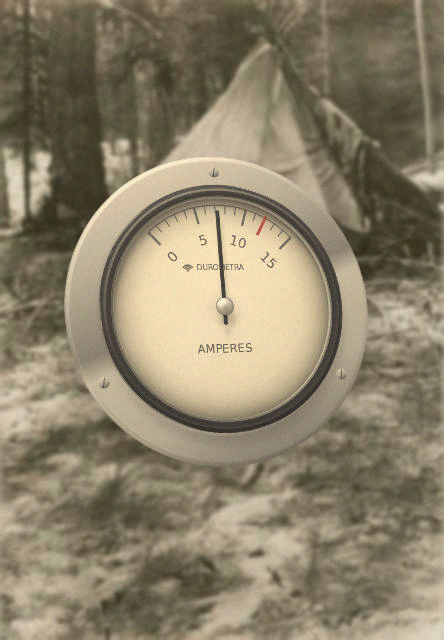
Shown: 7 A
